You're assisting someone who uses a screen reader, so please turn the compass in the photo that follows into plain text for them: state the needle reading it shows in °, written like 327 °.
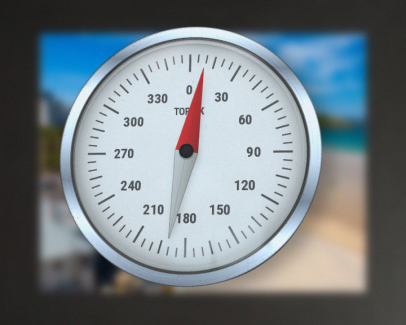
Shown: 10 °
